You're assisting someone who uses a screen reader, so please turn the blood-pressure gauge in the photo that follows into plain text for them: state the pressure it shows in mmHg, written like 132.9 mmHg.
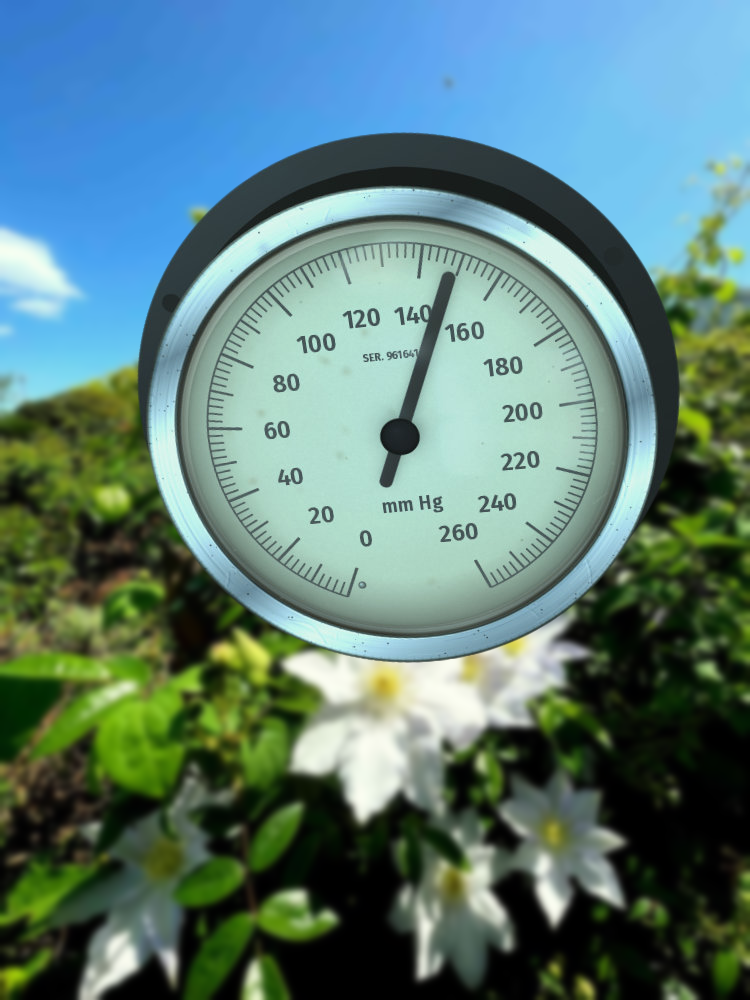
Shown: 148 mmHg
